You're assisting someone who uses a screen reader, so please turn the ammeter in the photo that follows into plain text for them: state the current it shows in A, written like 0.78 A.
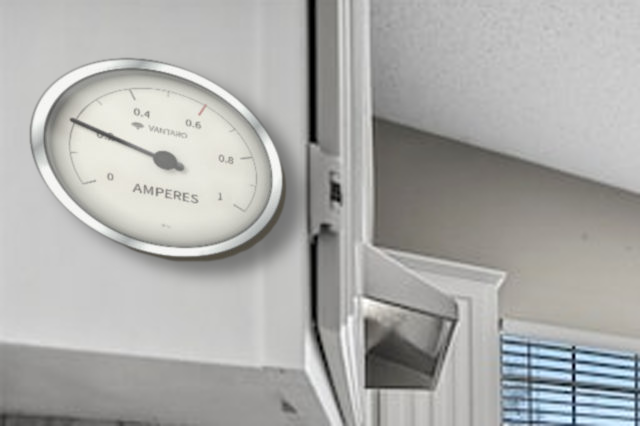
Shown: 0.2 A
